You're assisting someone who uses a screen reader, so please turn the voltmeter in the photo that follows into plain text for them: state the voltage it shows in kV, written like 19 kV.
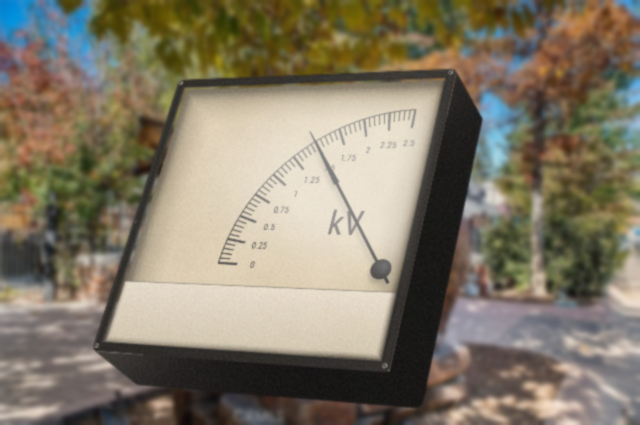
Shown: 1.5 kV
